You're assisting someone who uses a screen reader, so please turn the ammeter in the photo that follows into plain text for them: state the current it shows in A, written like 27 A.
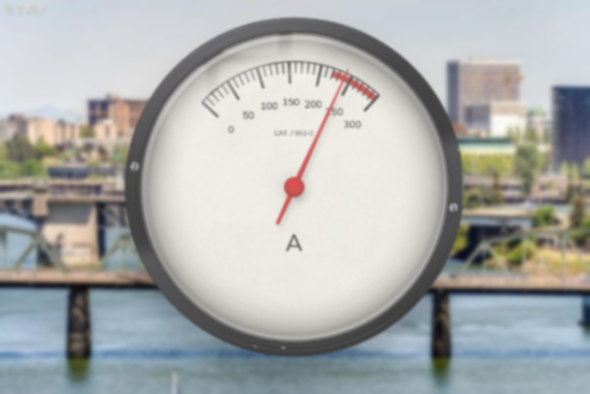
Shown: 240 A
